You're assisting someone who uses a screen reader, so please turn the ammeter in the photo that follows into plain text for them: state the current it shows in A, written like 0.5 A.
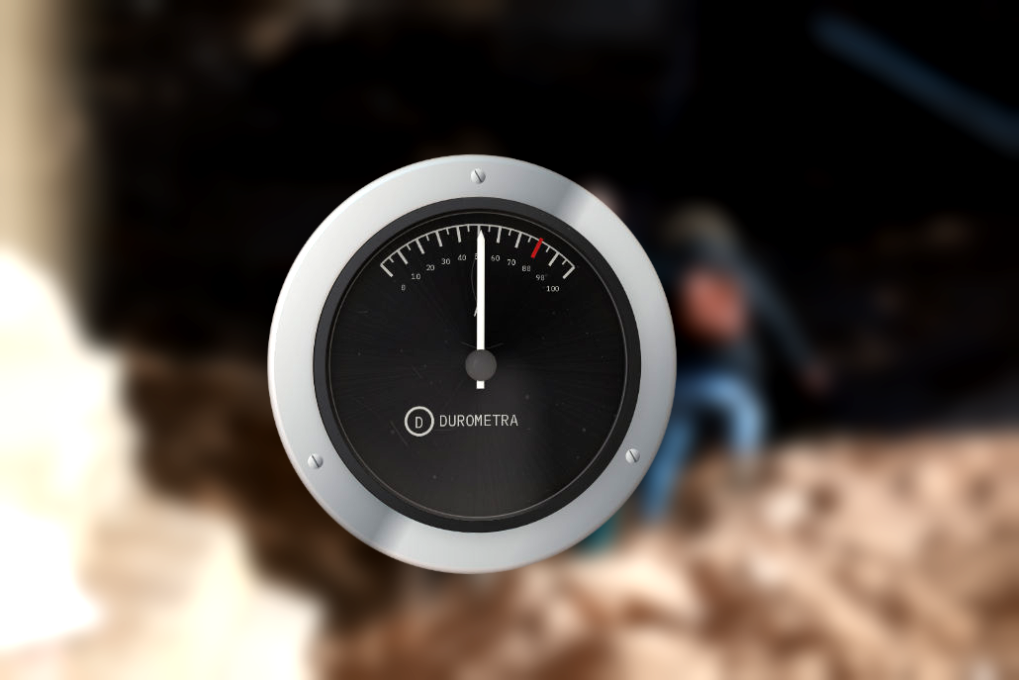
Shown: 50 A
